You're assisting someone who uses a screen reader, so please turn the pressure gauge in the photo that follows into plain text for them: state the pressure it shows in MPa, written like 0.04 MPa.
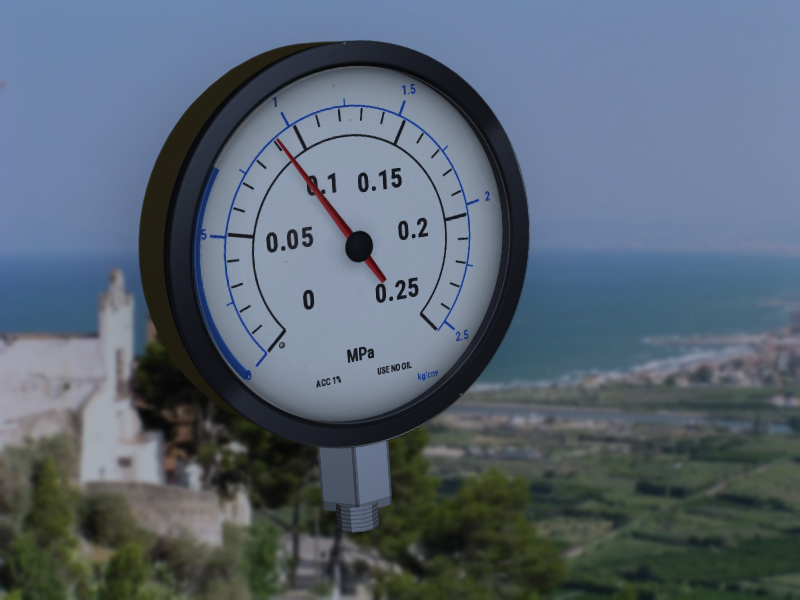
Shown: 0.09 MPa
